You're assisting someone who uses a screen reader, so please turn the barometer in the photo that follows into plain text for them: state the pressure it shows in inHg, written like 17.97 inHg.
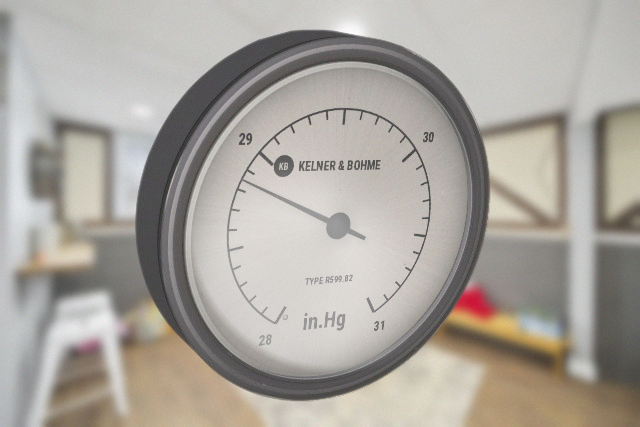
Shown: 28.85 inHg
